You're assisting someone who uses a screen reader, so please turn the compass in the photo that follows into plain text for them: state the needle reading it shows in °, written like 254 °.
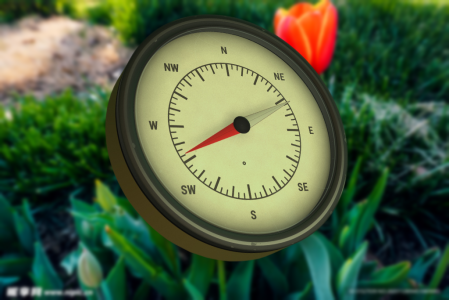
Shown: 245 °
